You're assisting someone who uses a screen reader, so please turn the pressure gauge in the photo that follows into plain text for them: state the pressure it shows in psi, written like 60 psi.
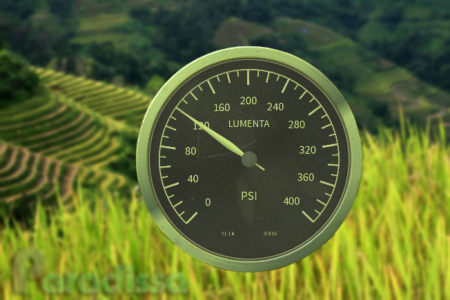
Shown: 120 psi
